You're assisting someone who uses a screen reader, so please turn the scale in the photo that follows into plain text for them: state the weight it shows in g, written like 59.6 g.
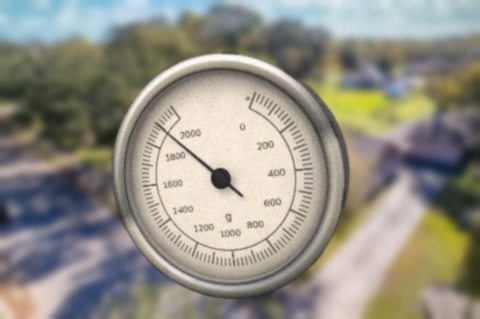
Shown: 1900 g
